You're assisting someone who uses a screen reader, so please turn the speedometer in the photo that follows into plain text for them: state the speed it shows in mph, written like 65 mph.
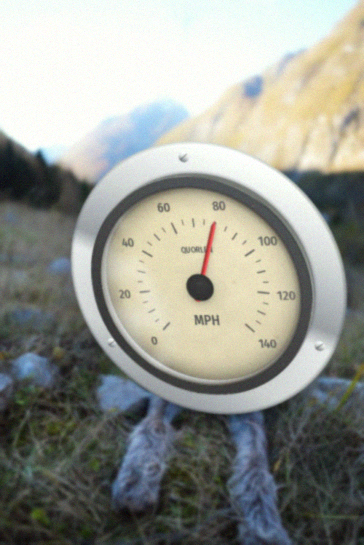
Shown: 80 mph
